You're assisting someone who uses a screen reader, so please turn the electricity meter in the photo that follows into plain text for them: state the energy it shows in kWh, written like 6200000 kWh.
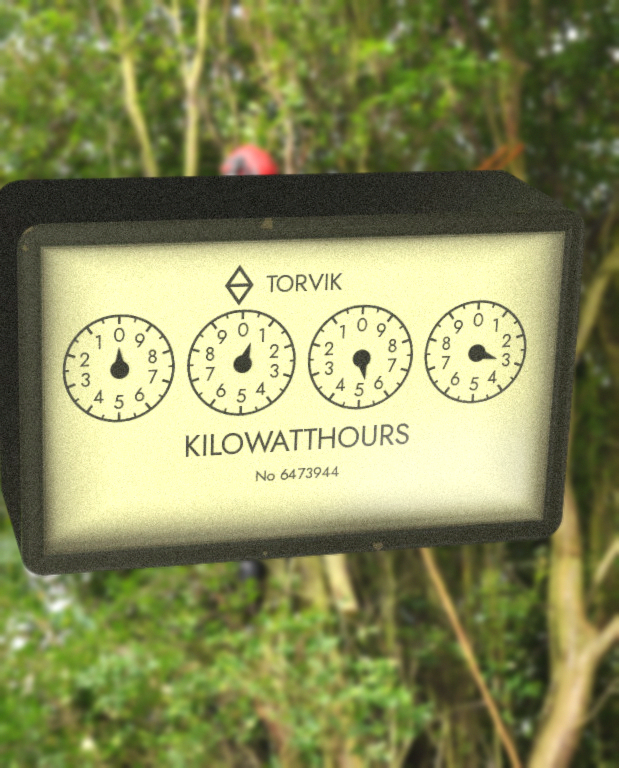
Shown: 53 kWh
